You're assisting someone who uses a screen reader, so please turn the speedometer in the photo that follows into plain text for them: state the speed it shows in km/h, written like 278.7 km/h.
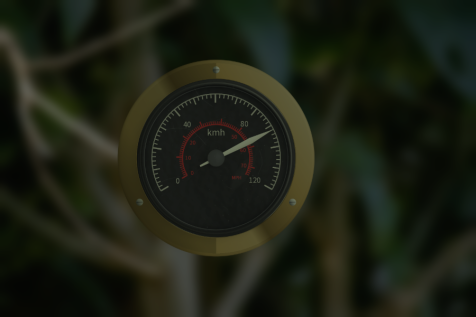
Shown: 92 km/h
